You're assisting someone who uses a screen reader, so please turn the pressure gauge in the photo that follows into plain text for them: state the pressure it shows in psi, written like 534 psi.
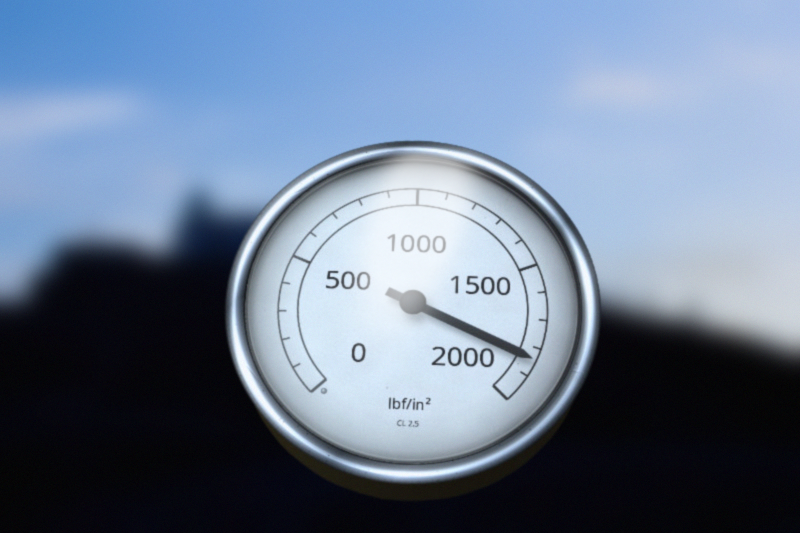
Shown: 1850 psi
